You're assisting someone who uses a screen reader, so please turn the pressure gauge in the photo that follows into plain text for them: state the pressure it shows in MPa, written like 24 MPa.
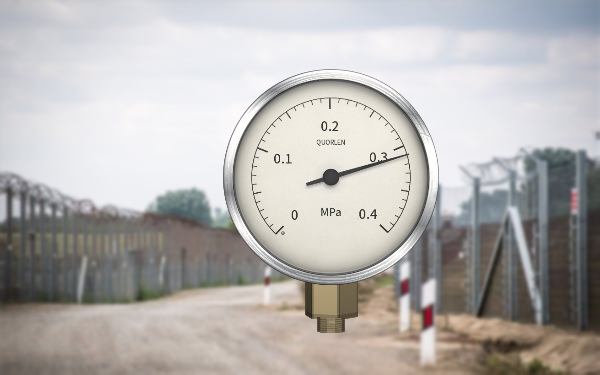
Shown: 0.31 MPa
